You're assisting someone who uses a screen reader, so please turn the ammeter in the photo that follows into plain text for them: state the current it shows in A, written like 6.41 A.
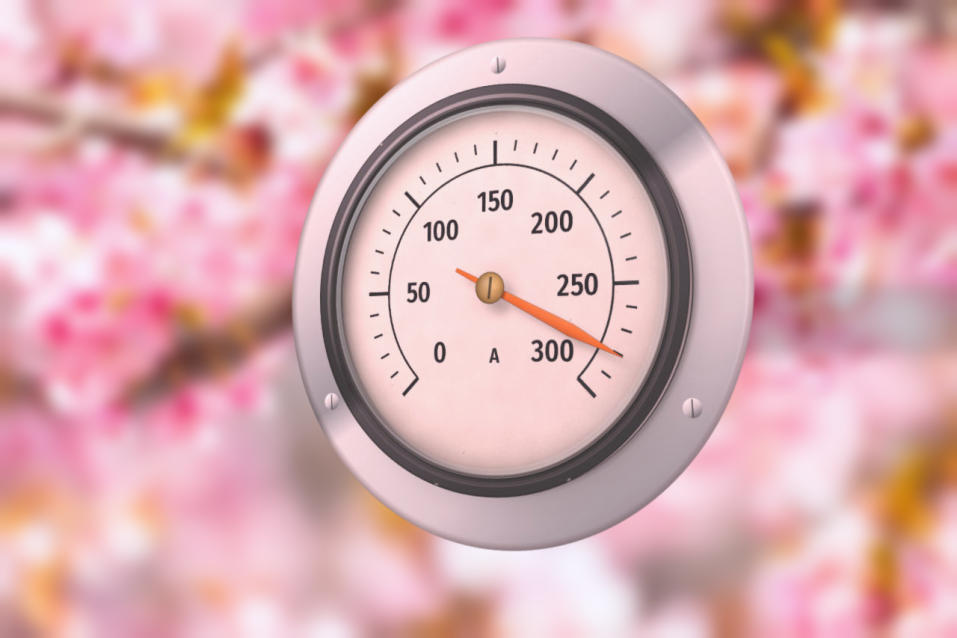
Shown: 280 A
